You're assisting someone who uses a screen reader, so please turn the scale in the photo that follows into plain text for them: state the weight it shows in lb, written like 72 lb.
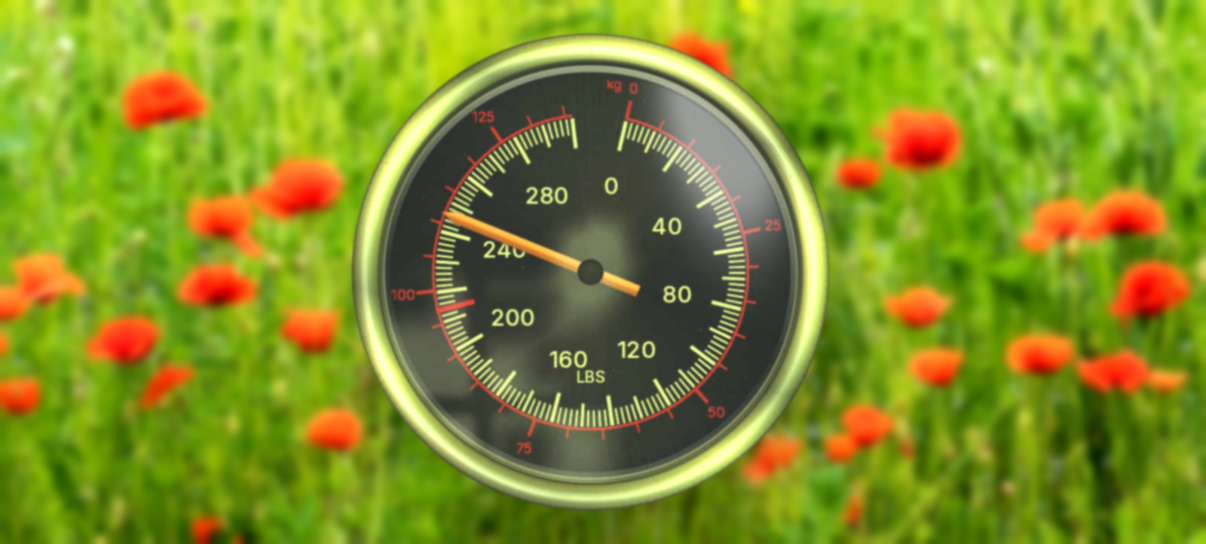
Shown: 246 lb
